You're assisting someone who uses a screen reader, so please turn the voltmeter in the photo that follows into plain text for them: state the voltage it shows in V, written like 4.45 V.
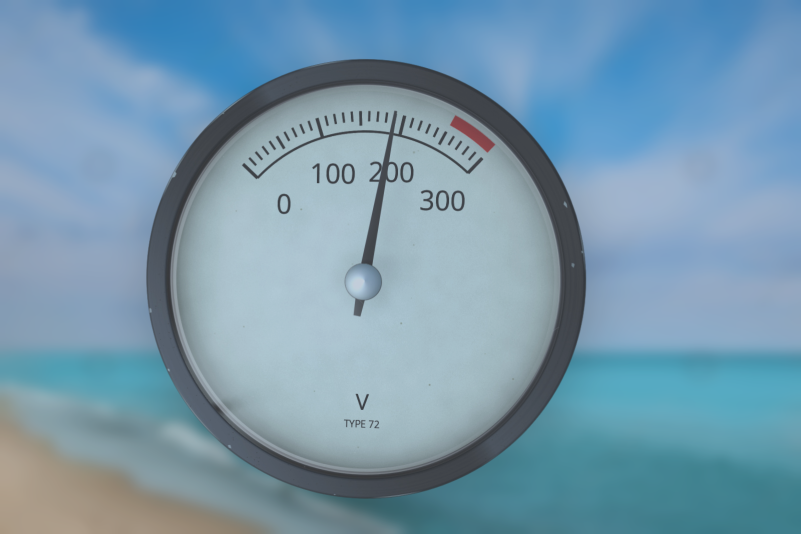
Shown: 190 V
